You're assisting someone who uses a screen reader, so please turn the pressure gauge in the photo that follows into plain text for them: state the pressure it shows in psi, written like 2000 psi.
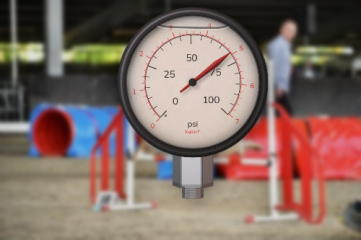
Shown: 70 psi
